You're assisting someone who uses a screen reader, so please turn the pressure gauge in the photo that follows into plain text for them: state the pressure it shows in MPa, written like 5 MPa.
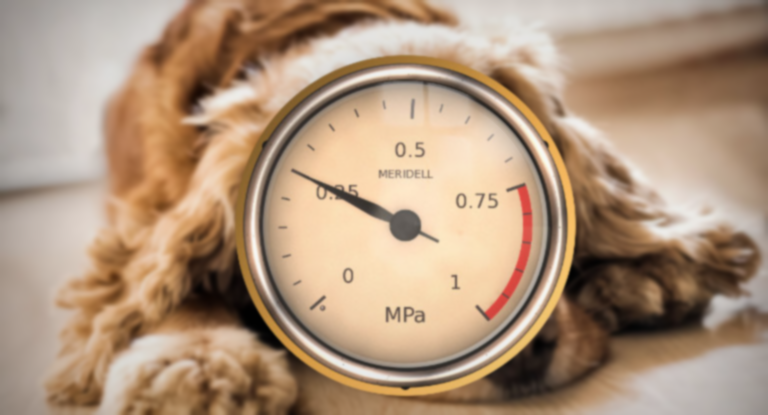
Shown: 0.25 MPa
